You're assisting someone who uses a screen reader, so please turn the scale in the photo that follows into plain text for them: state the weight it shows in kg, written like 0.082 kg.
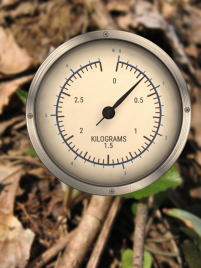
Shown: 0.3 kg
